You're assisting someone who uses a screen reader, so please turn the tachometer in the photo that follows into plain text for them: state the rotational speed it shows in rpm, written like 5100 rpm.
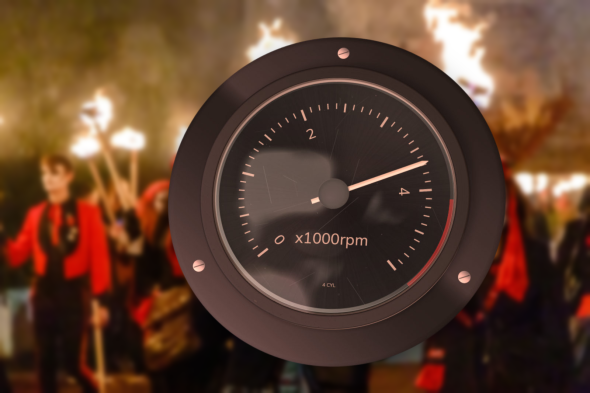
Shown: 3700 rpm
